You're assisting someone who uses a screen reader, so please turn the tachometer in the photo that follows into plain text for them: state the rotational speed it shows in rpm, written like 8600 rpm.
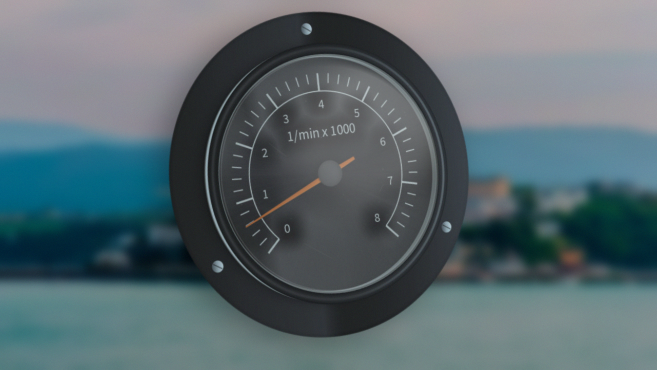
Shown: 600 rpm
